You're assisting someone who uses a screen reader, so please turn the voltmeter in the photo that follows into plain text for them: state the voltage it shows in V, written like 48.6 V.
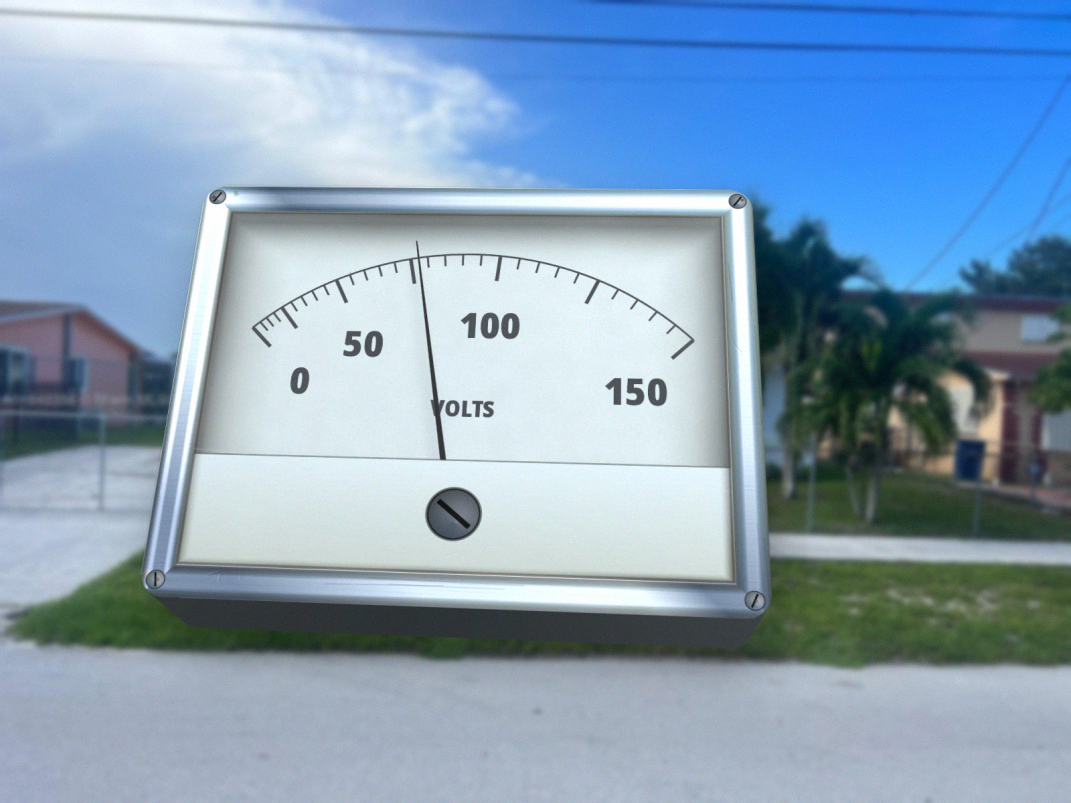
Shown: 77.5 V
